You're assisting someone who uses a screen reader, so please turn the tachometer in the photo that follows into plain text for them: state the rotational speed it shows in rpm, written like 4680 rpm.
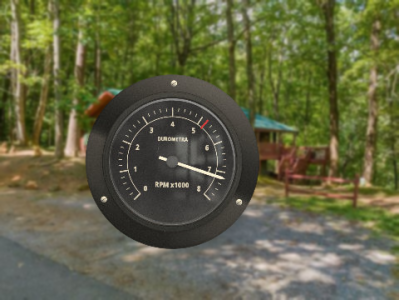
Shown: 7200 rpm
